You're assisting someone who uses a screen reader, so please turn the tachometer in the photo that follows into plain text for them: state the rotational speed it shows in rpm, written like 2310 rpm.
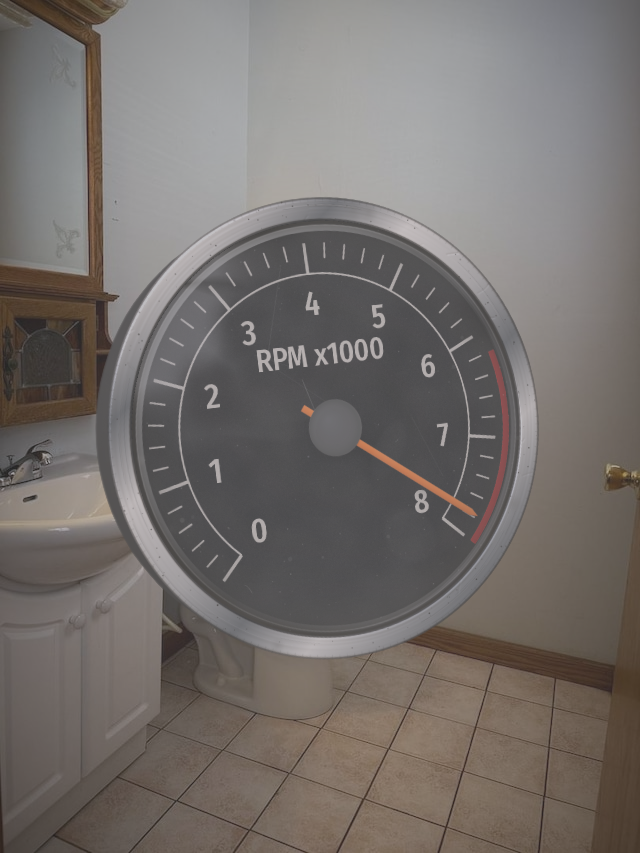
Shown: 7800 rpm
